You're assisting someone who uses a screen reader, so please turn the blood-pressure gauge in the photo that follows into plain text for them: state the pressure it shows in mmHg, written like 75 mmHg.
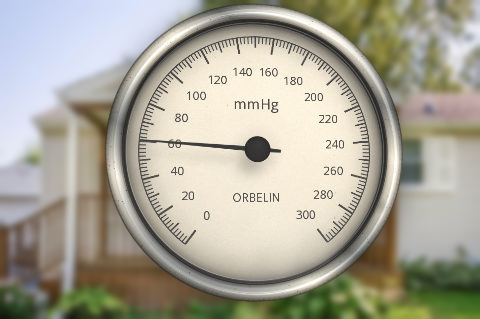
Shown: 60 mmHg
